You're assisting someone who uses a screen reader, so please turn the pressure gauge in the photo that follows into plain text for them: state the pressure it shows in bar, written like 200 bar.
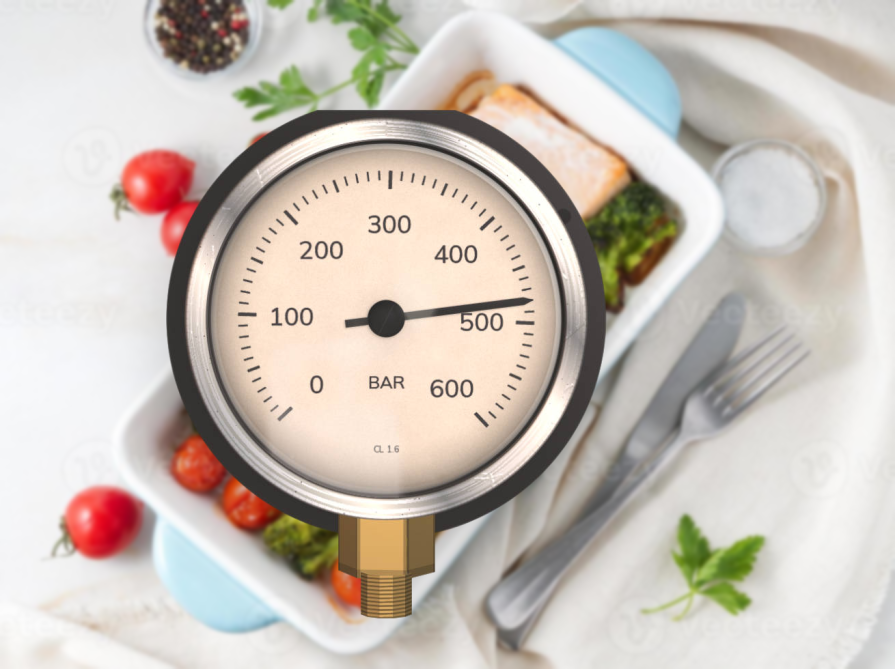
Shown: 480 bar
